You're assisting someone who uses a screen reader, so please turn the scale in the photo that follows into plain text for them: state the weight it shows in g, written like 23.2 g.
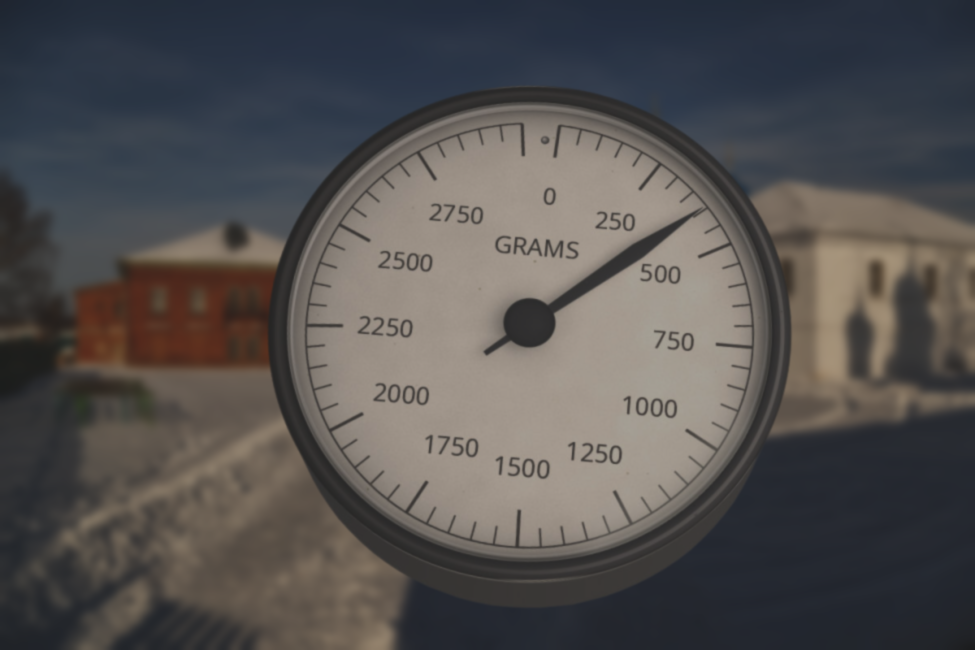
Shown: 400 g
